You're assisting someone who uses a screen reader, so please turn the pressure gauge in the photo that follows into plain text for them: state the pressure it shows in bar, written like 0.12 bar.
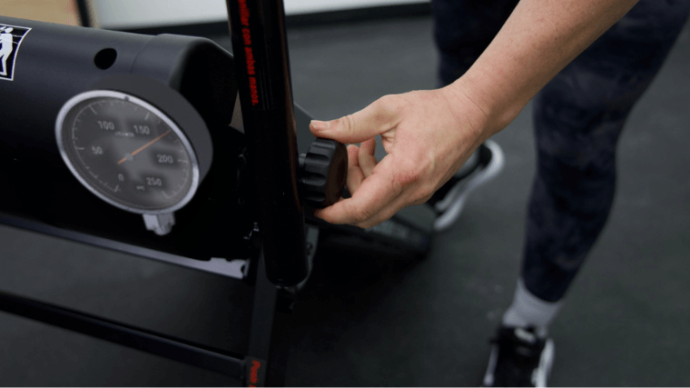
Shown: 170 bar
